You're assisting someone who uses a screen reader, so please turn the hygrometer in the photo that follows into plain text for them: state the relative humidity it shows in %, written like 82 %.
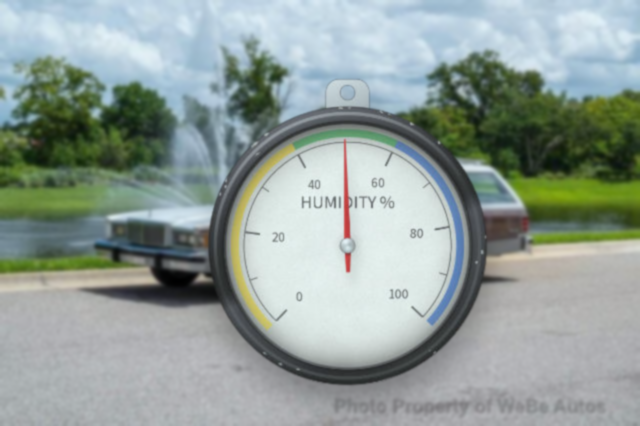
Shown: 50 %
